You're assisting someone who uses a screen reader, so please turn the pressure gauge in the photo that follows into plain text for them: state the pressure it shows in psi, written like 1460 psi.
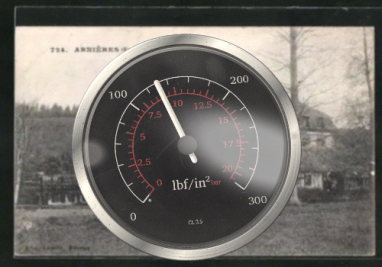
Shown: 130 psi
